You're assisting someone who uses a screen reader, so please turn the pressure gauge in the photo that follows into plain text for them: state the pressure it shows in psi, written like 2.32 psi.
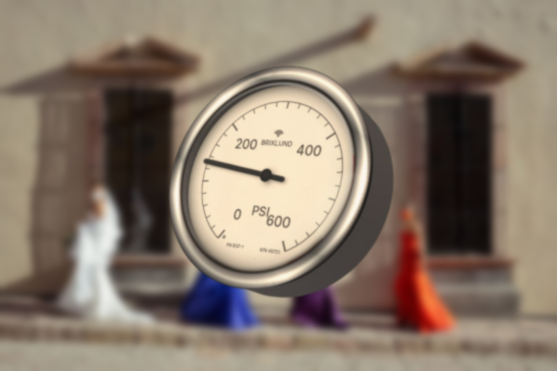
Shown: 130 psi
